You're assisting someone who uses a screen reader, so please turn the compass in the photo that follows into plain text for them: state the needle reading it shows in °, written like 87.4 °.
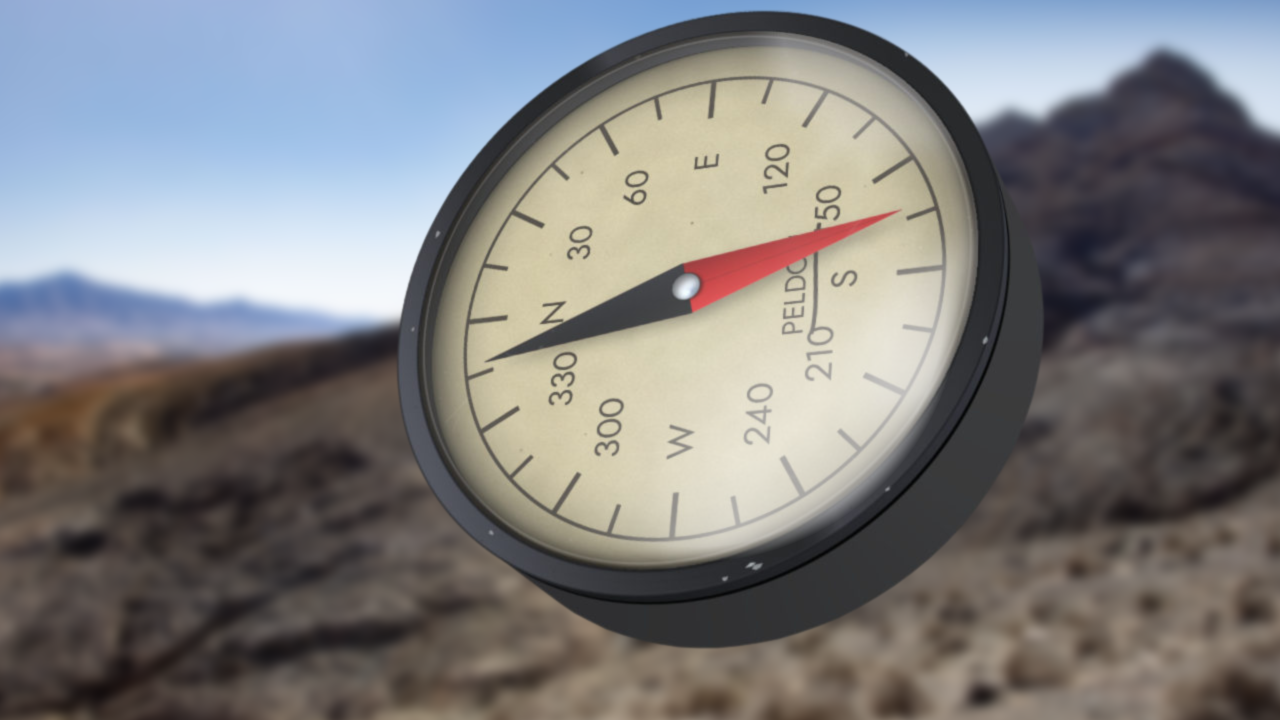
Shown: 165 °
